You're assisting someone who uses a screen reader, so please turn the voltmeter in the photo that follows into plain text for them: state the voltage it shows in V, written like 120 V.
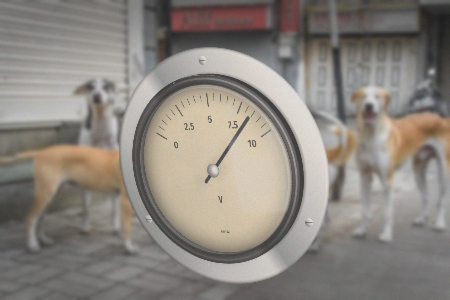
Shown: 8.5 V
